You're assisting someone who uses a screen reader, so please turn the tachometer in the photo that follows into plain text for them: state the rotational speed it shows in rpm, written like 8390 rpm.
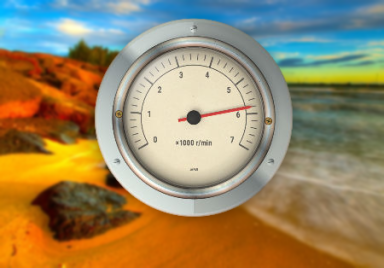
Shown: 5800 rpm
